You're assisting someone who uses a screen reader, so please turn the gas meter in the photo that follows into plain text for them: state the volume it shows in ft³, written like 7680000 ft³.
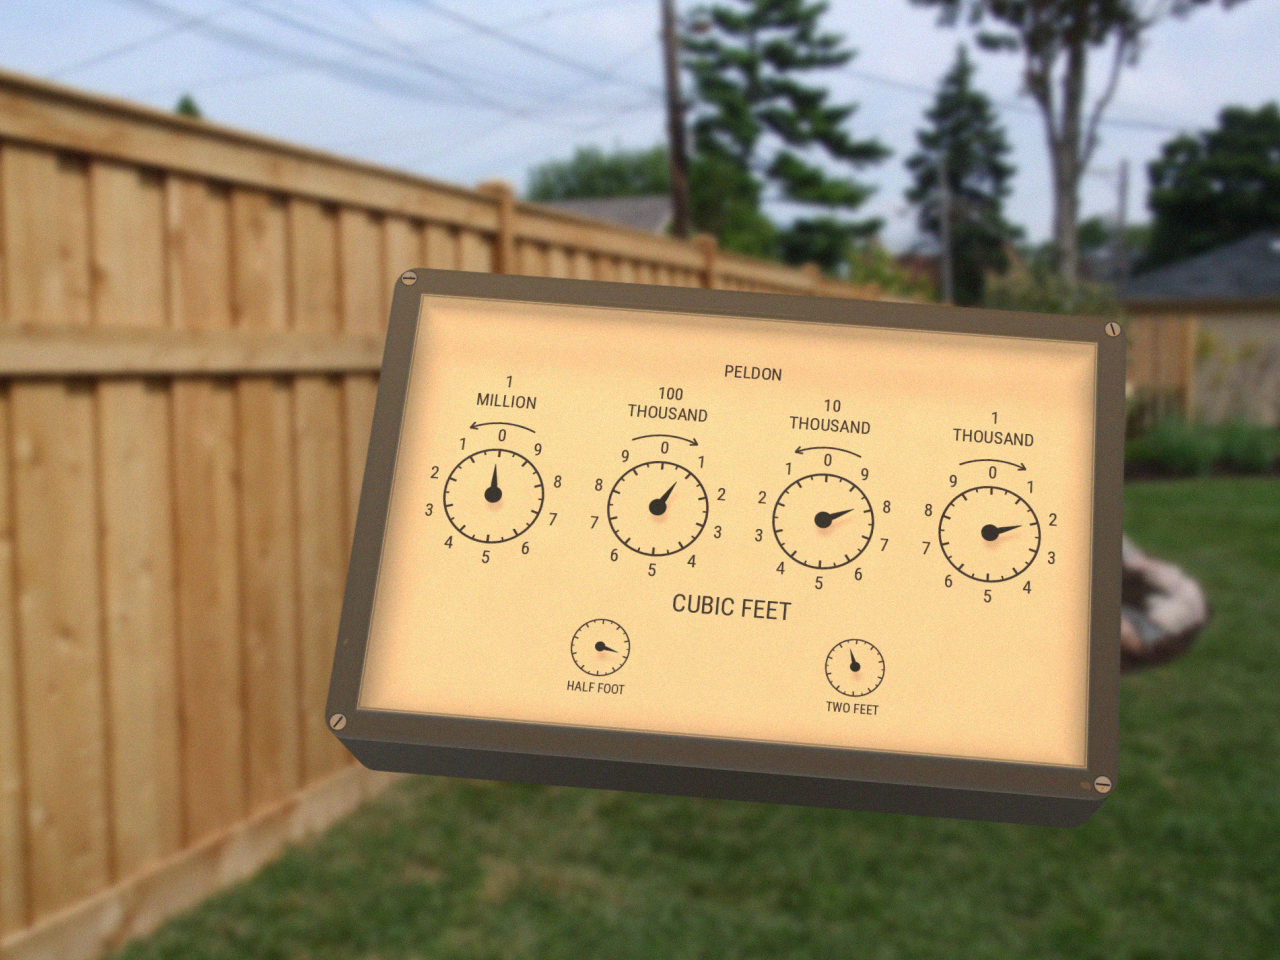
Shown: 8200 ft³
